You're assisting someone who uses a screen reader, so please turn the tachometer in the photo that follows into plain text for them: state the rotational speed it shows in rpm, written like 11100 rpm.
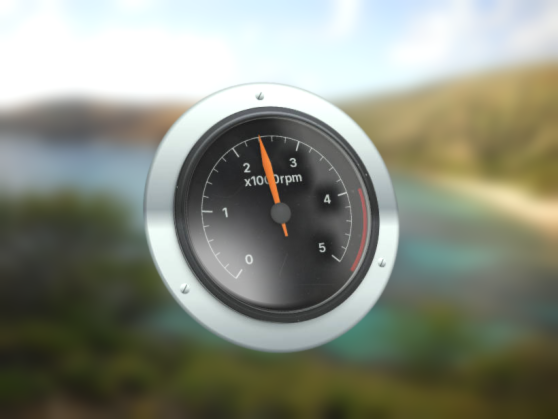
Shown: 2400 rpm
